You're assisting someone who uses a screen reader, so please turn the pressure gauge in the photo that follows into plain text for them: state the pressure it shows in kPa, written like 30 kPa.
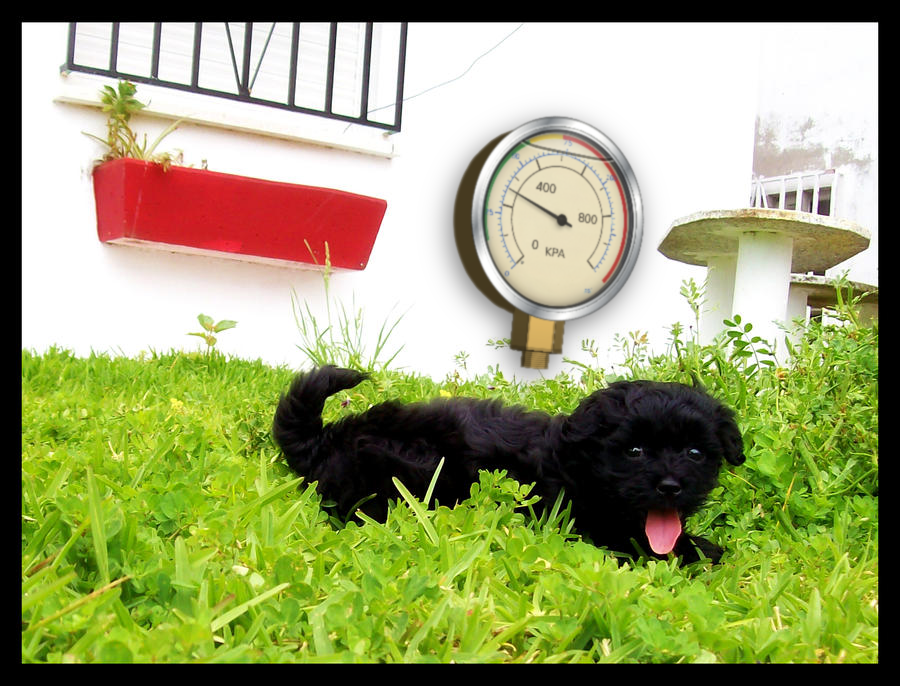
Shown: 250 kPa
